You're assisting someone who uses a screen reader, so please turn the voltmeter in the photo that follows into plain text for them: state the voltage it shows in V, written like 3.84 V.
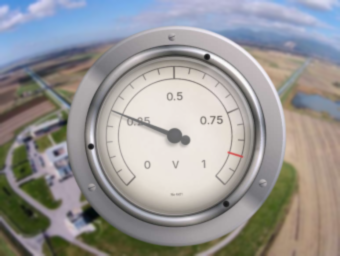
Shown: 0.25 V
